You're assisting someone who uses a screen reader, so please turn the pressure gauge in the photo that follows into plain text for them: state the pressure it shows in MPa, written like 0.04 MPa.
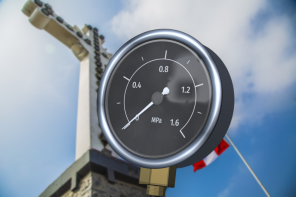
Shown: 0 MPa
